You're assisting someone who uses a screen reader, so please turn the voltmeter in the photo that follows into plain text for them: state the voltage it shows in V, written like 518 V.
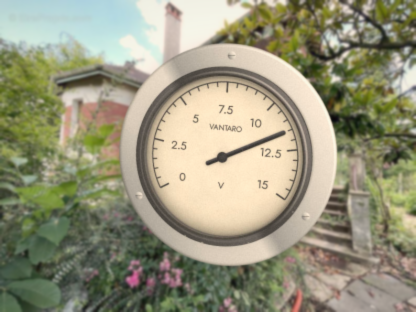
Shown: 11.5 V
